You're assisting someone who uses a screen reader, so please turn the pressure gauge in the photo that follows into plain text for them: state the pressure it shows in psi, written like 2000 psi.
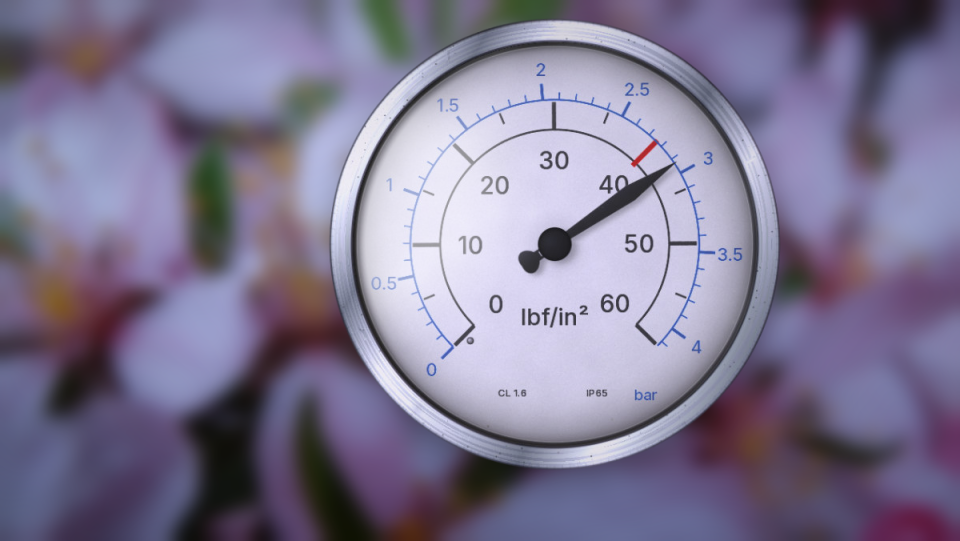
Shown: 42.5 psi
